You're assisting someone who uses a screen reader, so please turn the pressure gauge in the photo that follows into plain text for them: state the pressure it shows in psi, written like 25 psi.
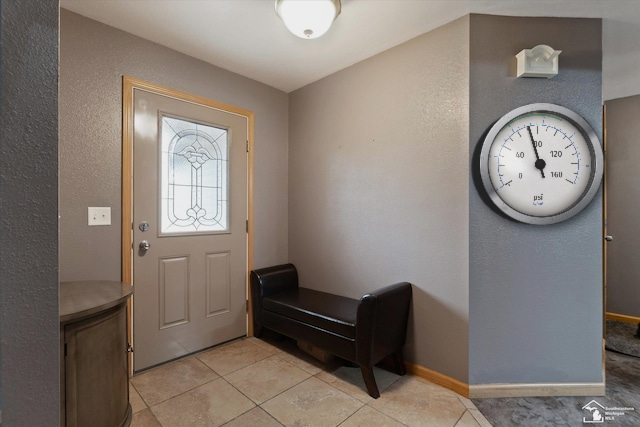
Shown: 70 psi
